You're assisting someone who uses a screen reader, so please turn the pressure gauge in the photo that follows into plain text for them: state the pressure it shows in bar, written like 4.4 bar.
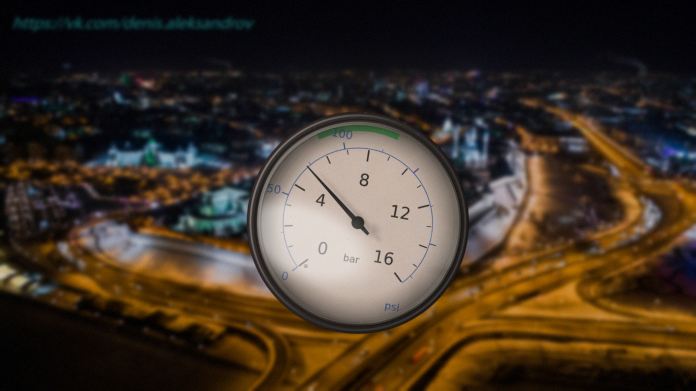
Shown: 5 bar
